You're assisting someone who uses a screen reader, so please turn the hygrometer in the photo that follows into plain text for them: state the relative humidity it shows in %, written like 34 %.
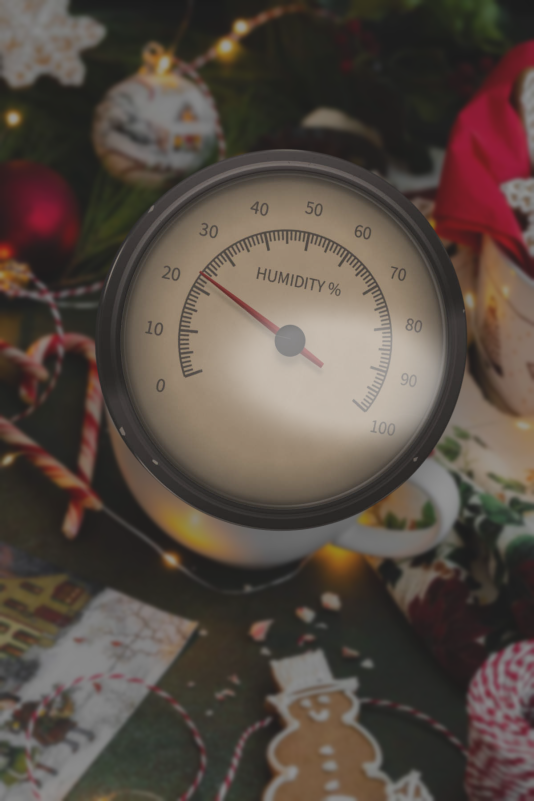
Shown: 23 %
